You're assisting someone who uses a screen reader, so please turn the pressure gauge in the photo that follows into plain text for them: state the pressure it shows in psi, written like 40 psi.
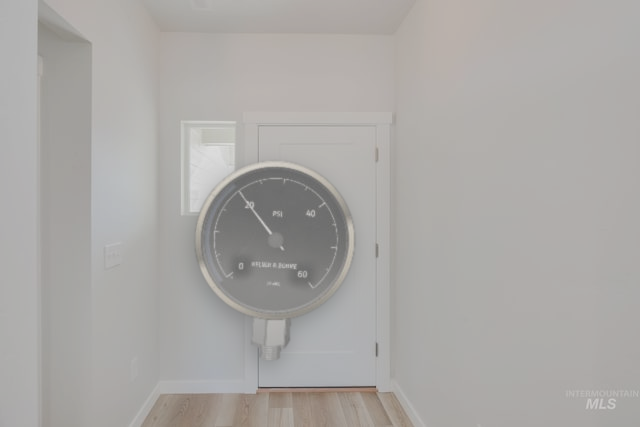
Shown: 20 psi
